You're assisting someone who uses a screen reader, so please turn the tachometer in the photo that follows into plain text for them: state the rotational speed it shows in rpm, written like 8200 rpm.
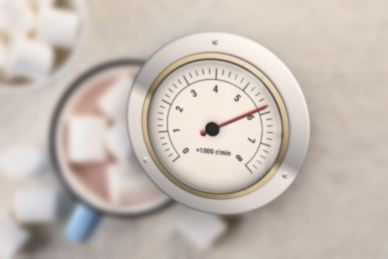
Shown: 5800 rpm
